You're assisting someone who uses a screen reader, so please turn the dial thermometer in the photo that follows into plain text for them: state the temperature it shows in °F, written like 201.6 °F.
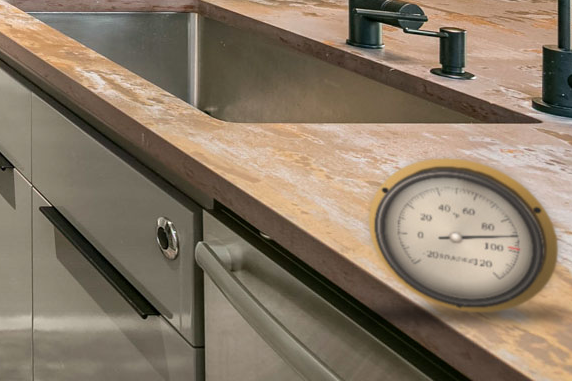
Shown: 90 °F
